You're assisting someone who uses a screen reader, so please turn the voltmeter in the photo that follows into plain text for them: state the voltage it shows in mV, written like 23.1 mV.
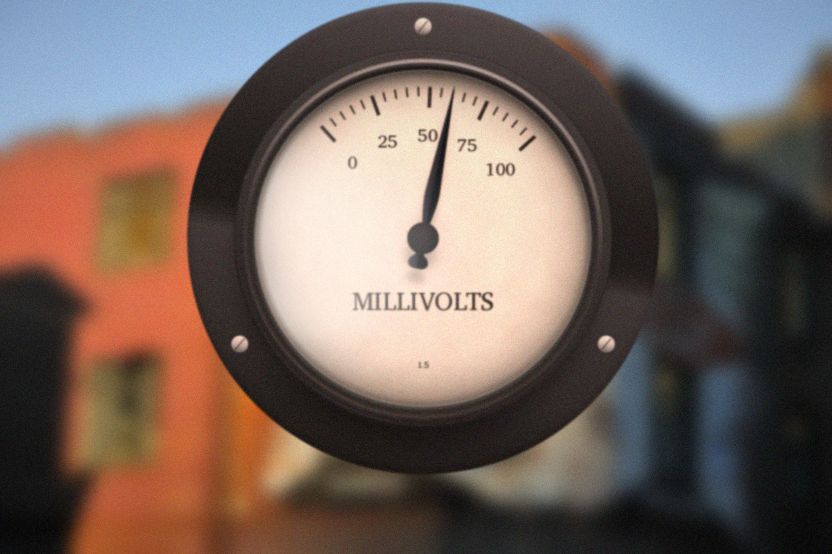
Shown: 60 mV
